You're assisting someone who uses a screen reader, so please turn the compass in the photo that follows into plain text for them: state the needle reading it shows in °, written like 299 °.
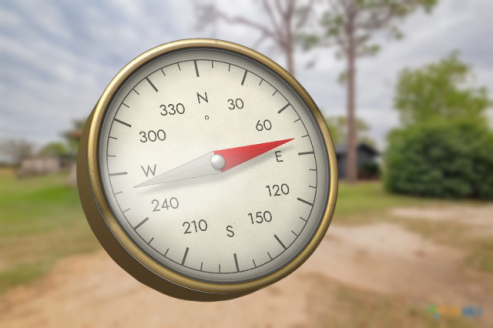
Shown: 80 °
